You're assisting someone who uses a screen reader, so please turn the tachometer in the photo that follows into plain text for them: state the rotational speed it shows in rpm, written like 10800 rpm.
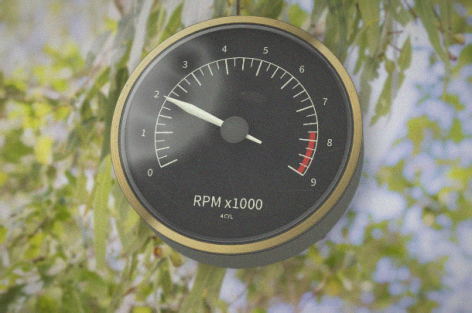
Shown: 2000 rpm
